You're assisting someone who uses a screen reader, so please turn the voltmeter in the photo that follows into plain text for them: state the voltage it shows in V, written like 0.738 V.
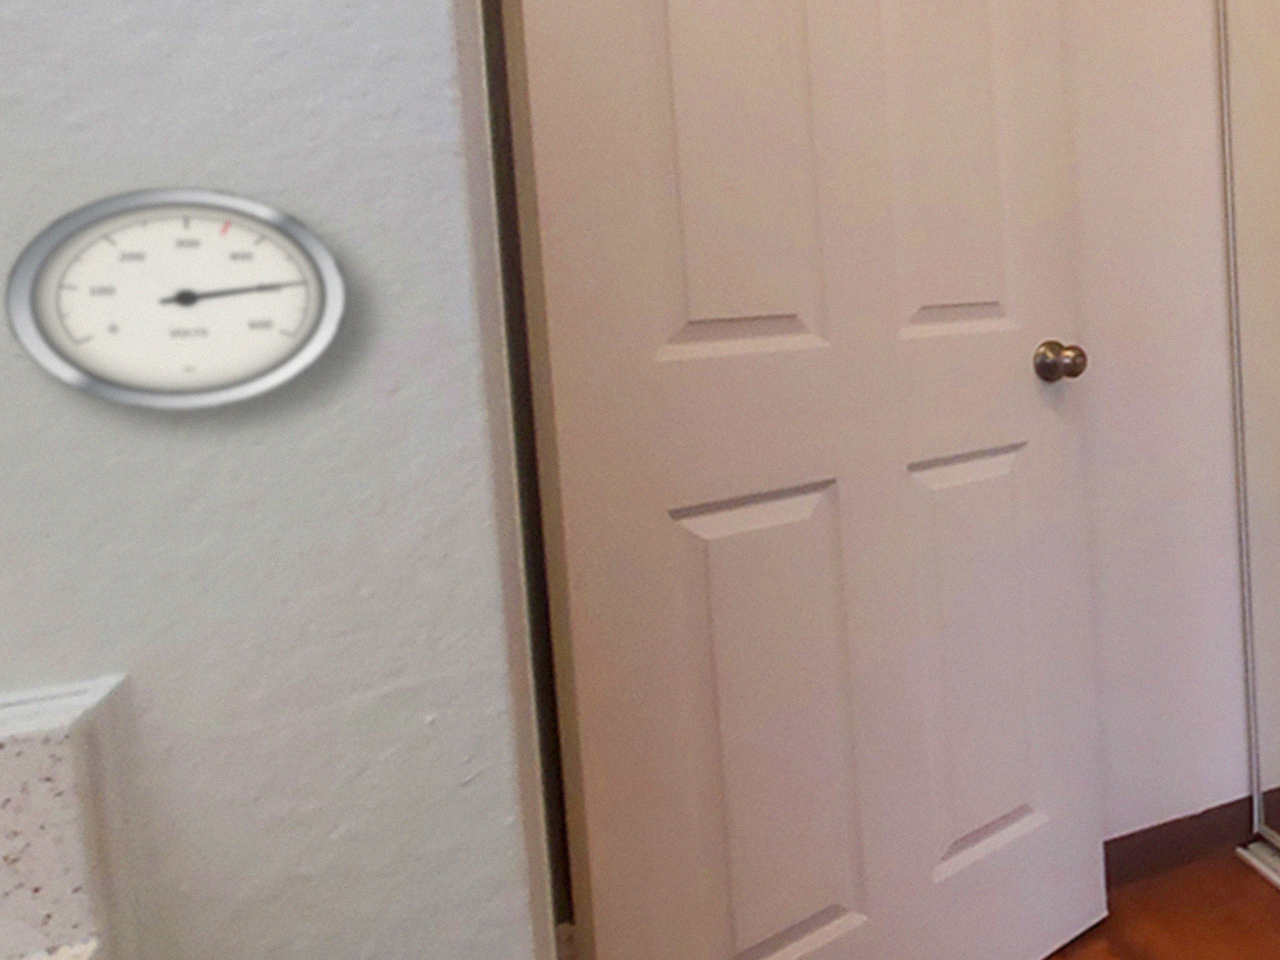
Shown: 500 V
